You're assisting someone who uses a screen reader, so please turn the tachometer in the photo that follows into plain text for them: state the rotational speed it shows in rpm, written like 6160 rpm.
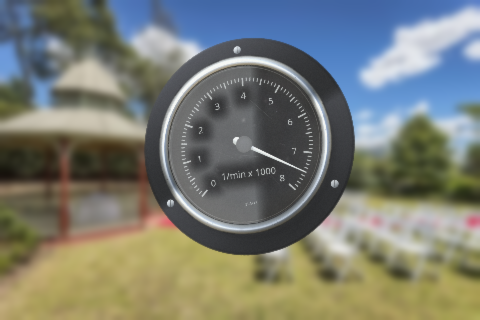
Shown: 7500 rpm
